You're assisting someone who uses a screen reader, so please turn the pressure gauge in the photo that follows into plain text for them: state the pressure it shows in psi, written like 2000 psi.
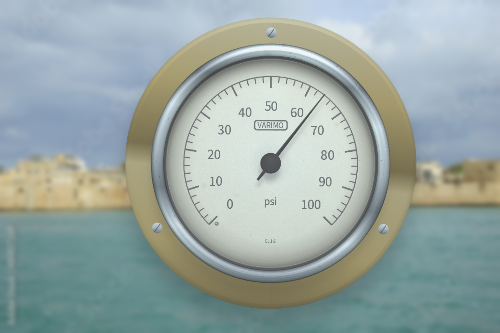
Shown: 64 psi
